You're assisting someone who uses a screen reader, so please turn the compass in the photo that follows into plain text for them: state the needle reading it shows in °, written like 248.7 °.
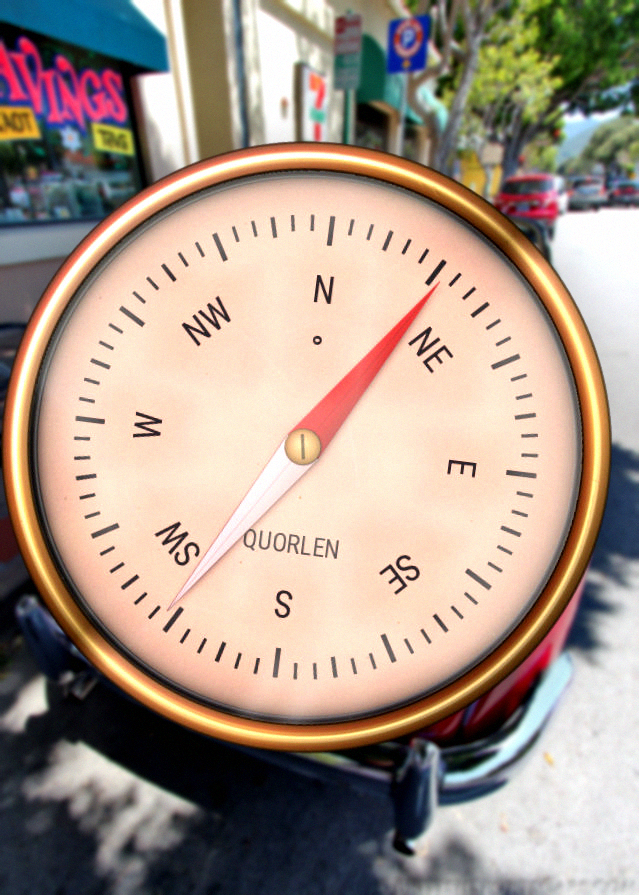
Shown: 32.5 °
